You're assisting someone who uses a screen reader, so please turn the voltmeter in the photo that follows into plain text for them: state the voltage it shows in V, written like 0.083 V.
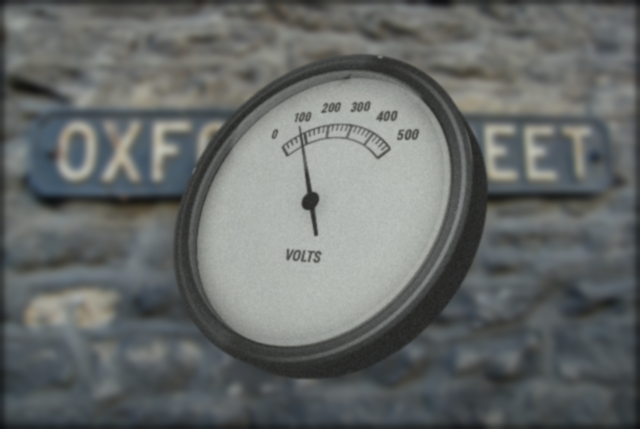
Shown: 100 V
